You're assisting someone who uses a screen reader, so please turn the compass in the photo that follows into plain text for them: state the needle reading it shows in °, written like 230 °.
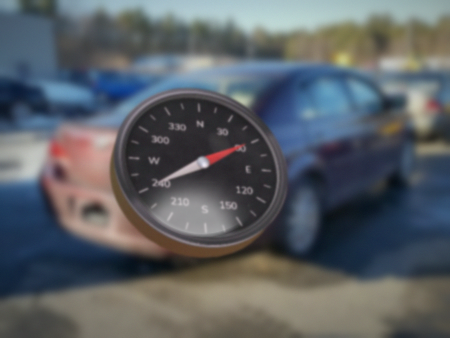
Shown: 60 °
